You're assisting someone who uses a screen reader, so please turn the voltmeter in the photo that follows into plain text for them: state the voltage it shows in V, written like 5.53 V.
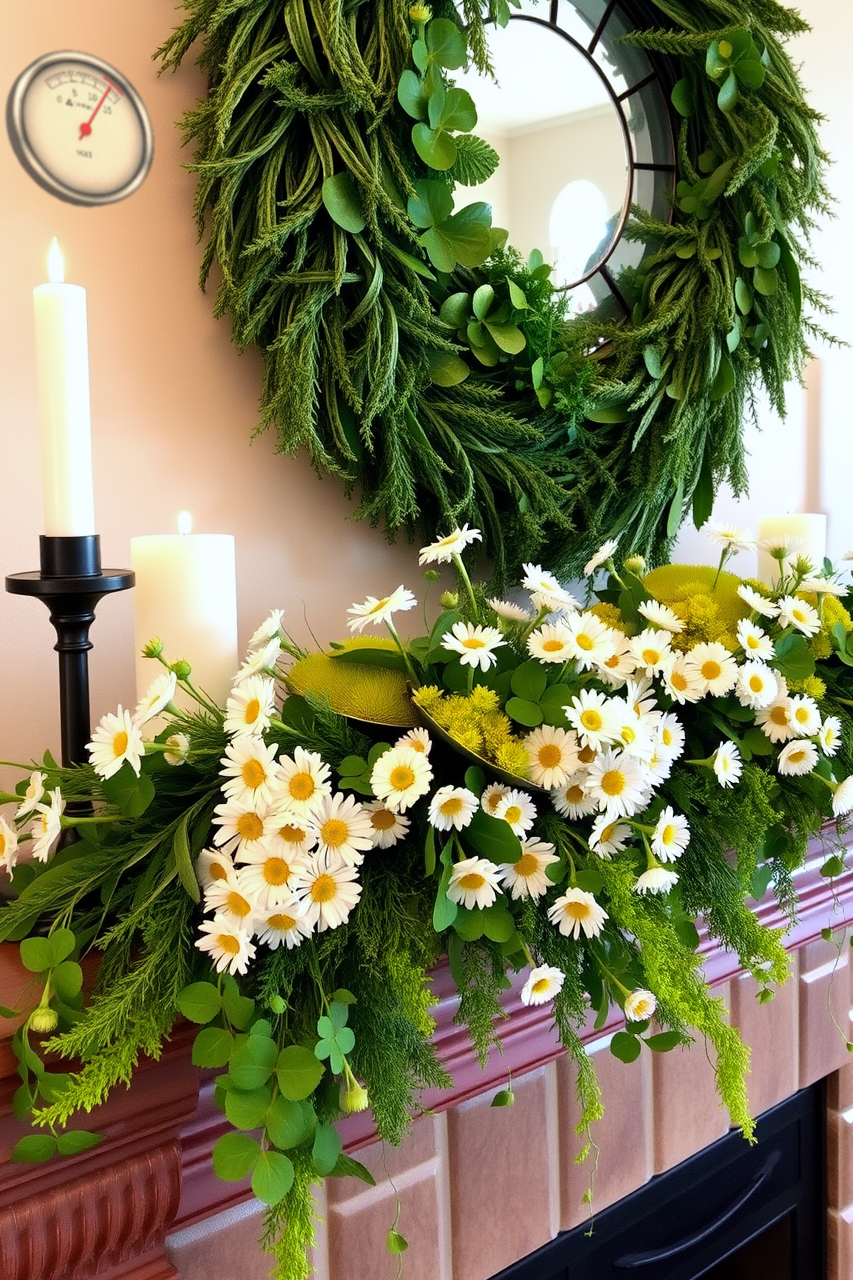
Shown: 12.5 V
